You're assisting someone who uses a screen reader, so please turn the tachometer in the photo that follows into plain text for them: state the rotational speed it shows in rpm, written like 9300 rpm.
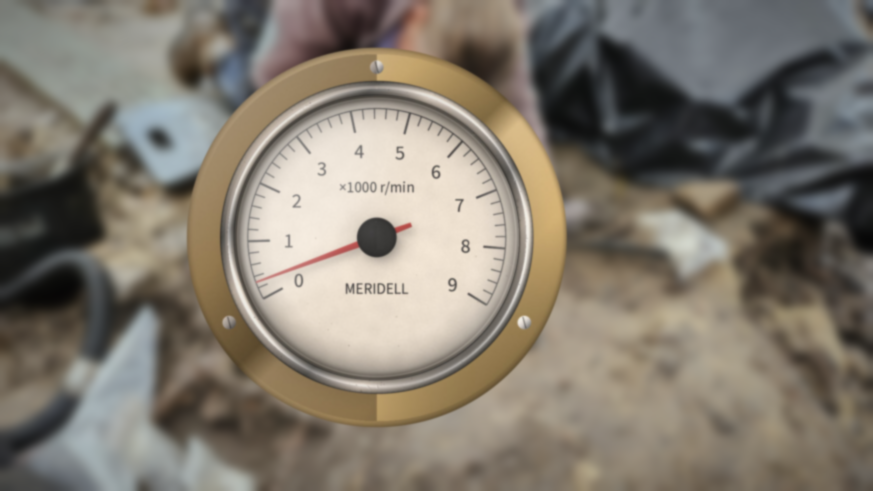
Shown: 300 rpm
